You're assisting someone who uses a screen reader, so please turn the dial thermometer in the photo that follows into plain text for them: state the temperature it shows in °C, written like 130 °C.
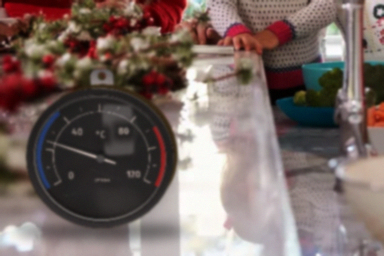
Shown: 25 °C
